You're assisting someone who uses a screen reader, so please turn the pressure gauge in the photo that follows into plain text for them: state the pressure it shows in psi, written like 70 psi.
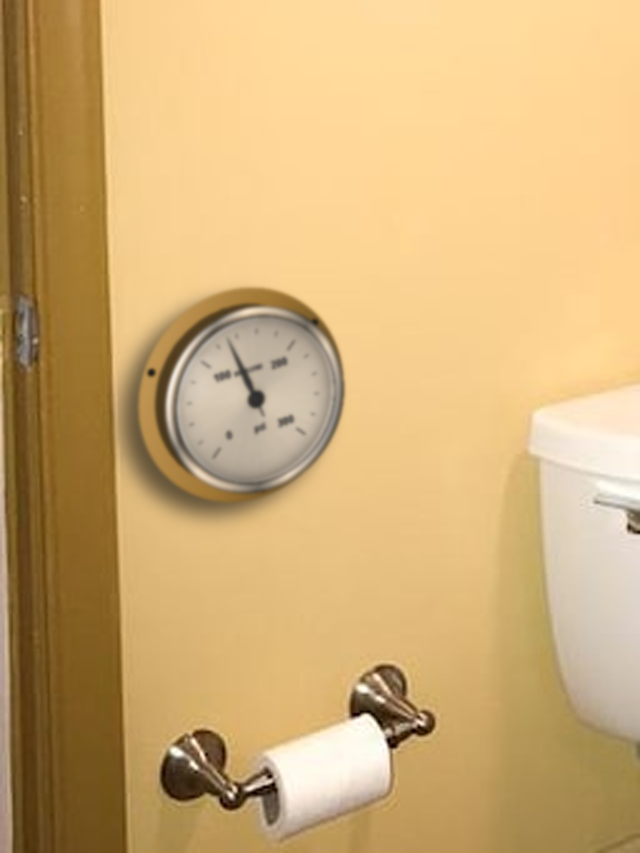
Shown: 130 psi
